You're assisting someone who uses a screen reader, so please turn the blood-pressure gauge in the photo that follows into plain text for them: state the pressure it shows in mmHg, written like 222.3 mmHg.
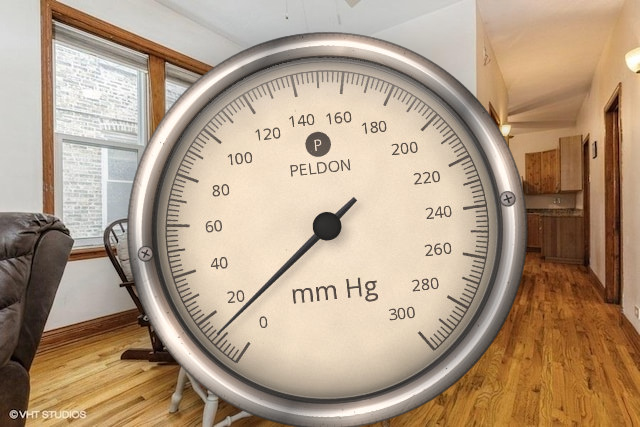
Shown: 12 mmHg
